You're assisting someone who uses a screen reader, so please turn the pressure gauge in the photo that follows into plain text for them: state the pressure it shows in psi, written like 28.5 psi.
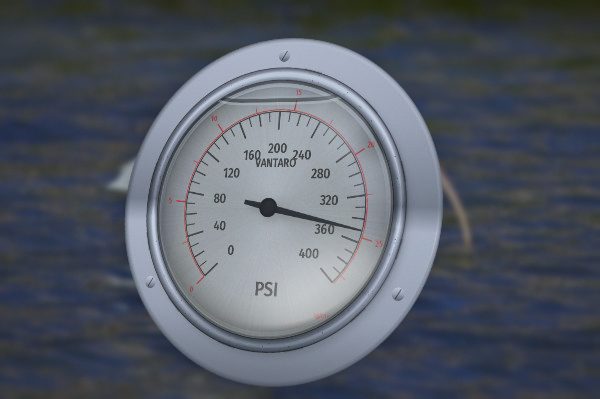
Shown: 350 psi
